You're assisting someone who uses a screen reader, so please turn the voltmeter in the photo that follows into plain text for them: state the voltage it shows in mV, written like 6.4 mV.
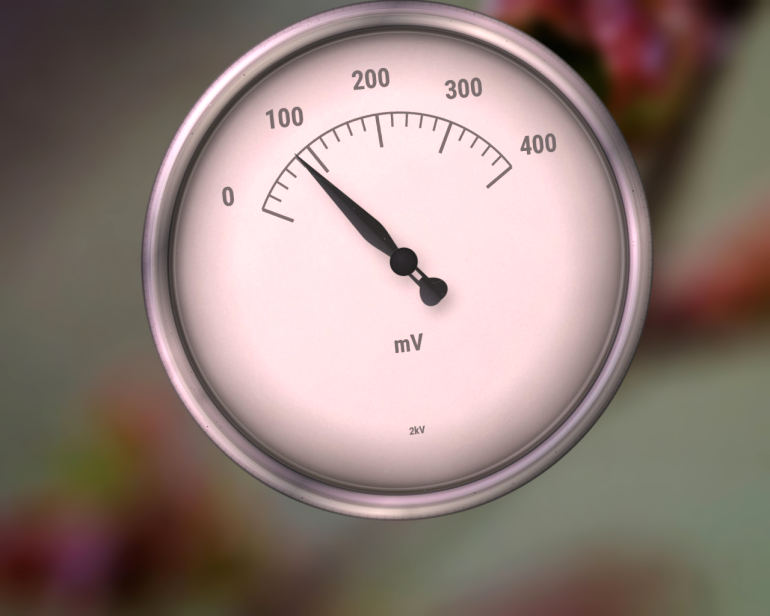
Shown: 80 mV
